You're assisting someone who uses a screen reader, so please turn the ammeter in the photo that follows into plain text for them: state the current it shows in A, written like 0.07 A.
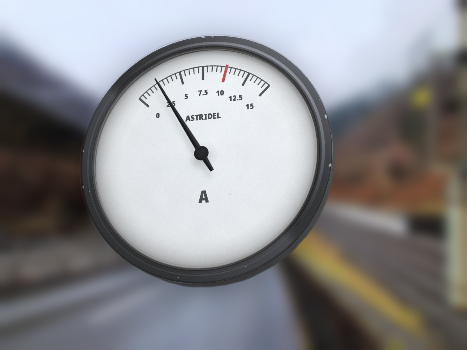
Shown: 2.5 A
